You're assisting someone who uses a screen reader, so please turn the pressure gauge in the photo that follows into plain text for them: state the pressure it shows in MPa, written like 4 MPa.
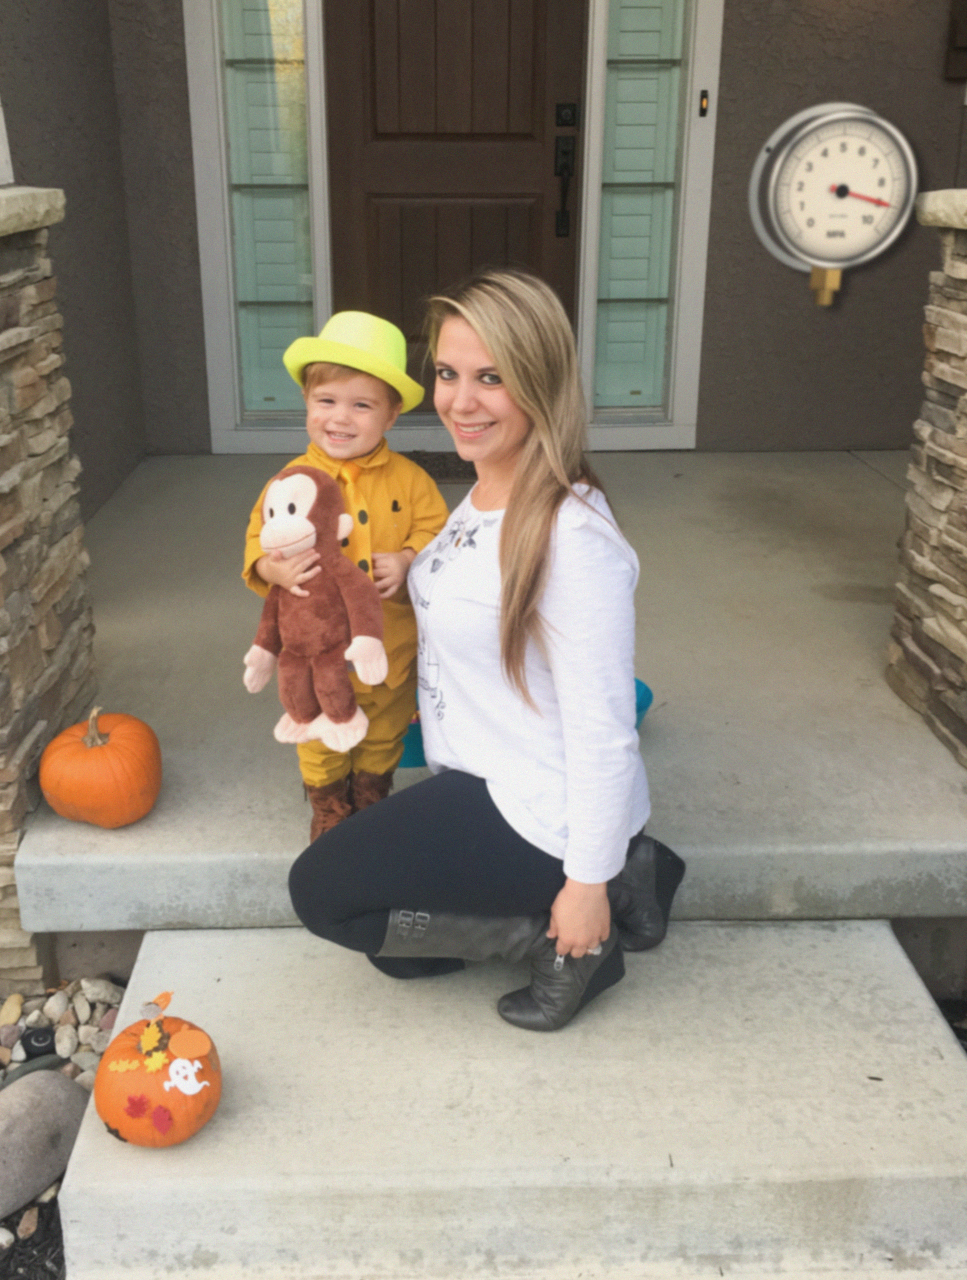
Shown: 9 MPa
